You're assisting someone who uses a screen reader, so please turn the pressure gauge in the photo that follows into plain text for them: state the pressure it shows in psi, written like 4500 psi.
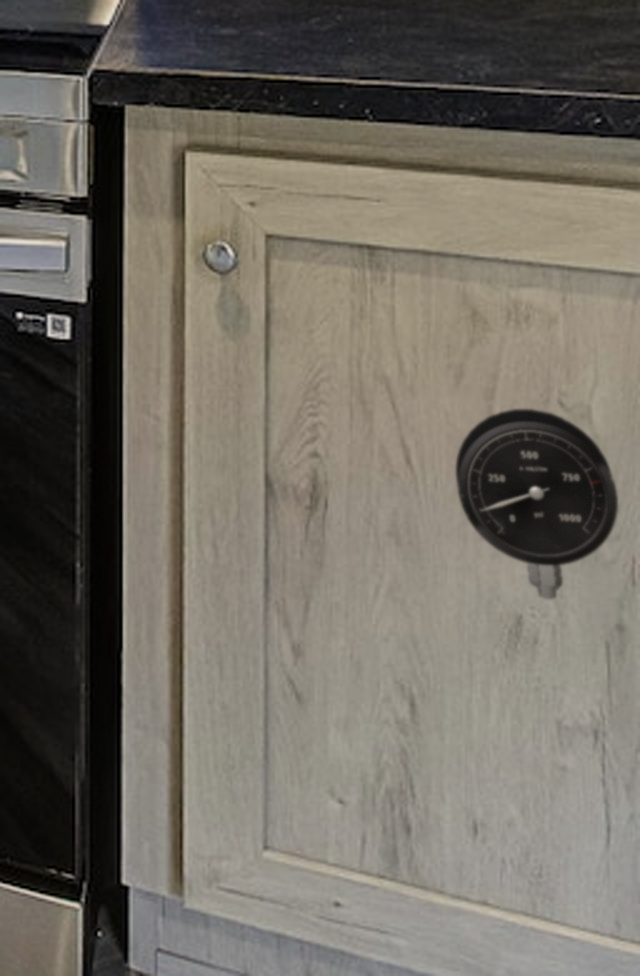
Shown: 100 psi
